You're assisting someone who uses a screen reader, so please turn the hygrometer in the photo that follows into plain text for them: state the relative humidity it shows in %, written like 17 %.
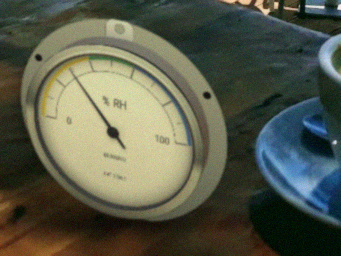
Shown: 30 %
